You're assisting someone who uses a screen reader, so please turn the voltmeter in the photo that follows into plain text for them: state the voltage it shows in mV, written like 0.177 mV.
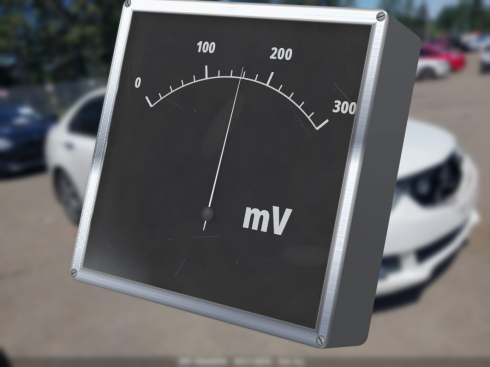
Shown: 160 mV
